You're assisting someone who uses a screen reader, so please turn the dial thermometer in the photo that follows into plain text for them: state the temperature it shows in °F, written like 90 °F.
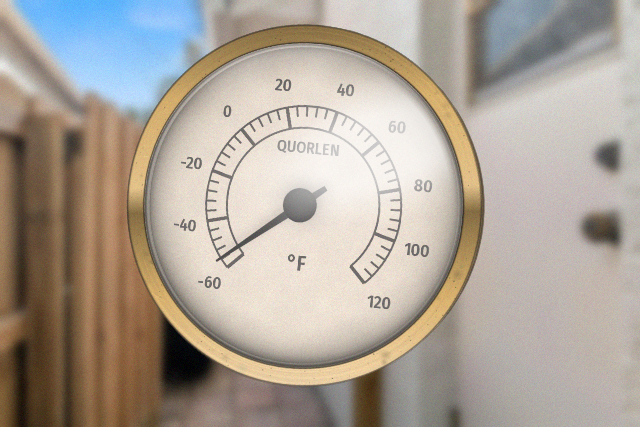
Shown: -56 °F
